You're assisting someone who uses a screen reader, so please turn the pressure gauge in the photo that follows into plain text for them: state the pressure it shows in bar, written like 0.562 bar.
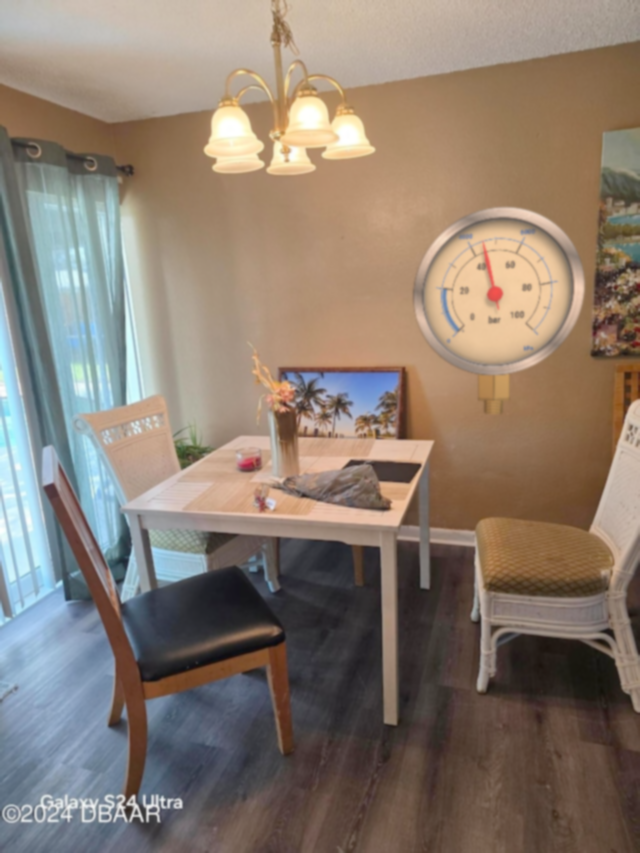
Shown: 45 bar
